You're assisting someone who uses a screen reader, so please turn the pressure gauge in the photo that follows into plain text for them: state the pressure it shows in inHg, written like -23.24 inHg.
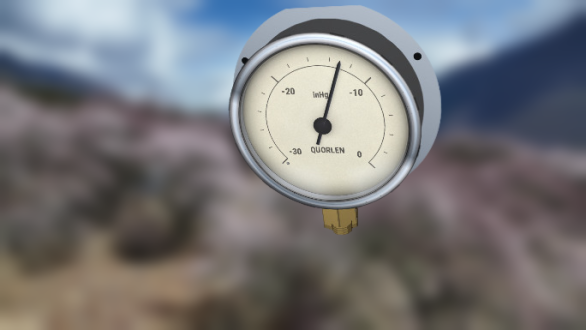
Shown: -13 inHg
